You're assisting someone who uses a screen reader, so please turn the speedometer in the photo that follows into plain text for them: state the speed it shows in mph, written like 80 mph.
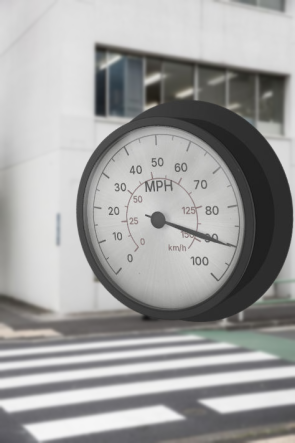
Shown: 90 mph
